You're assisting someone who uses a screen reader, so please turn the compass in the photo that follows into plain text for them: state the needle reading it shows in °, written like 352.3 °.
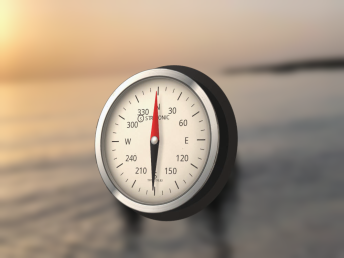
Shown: 0 °
